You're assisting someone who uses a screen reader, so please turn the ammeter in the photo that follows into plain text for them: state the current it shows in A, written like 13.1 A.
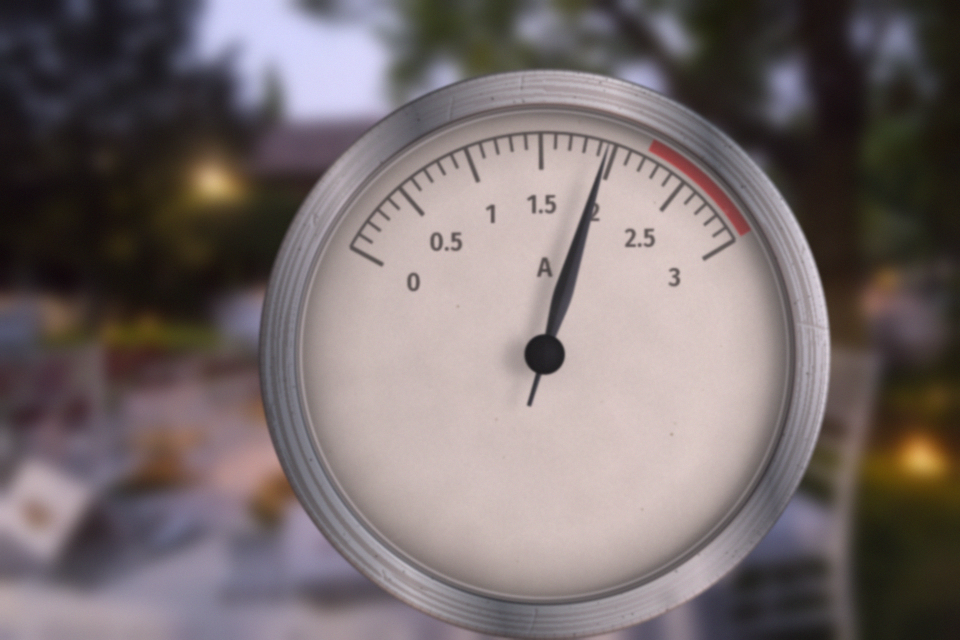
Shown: 1.95 A
